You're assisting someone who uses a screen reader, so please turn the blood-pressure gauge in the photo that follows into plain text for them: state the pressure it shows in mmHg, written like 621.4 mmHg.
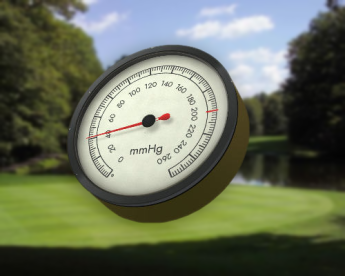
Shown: 40 mmHg
